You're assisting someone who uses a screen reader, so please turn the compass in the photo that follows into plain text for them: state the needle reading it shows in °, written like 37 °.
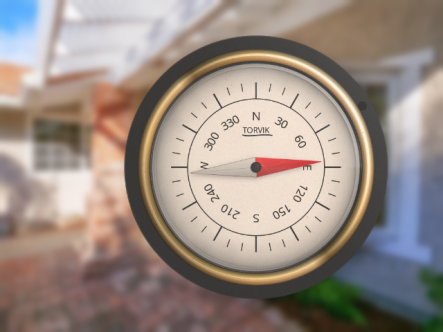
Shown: 85 °
